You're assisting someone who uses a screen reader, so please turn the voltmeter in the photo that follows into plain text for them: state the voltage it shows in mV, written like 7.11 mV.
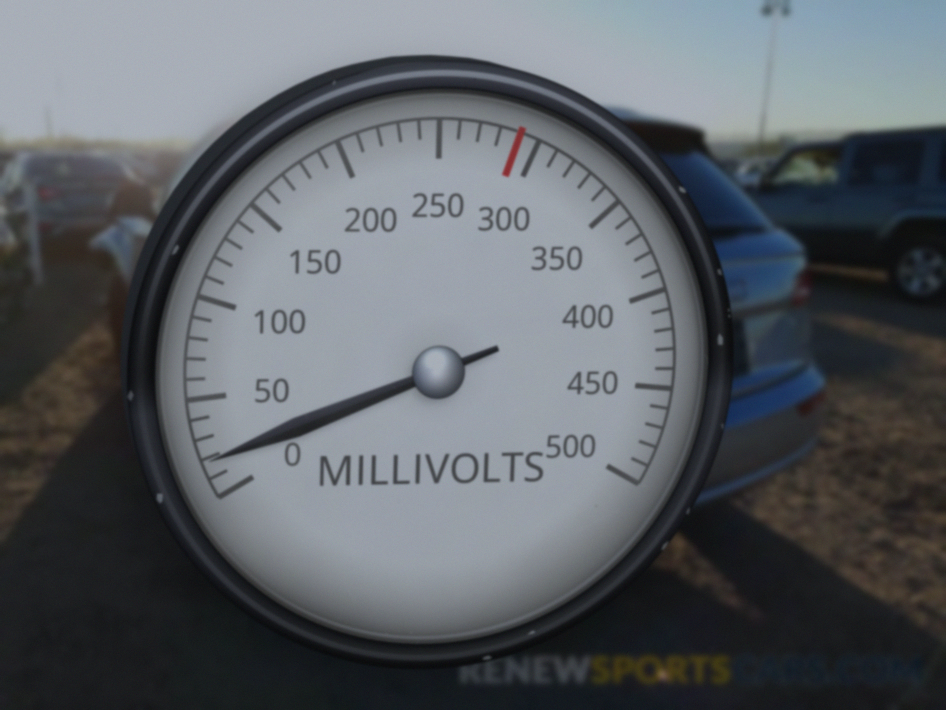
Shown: 20 mV
